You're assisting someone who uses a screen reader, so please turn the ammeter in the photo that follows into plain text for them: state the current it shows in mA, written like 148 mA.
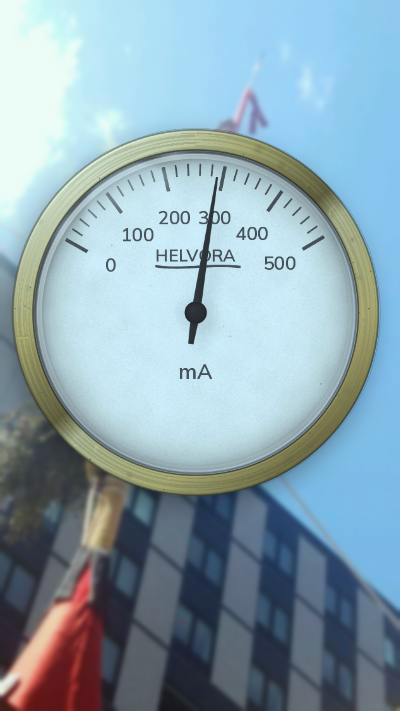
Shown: 290 mA
